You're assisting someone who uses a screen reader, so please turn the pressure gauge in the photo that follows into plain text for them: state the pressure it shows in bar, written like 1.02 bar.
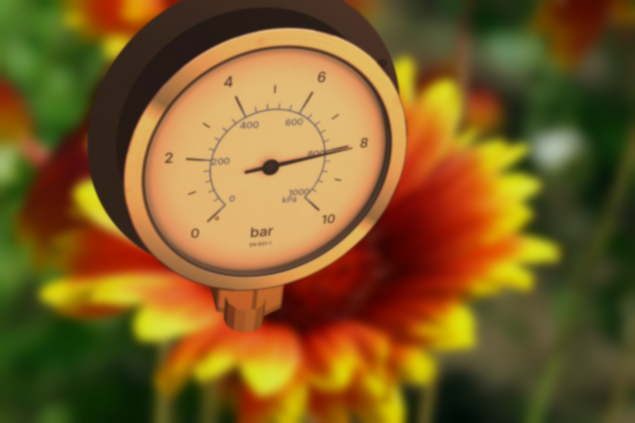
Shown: 8 bar
